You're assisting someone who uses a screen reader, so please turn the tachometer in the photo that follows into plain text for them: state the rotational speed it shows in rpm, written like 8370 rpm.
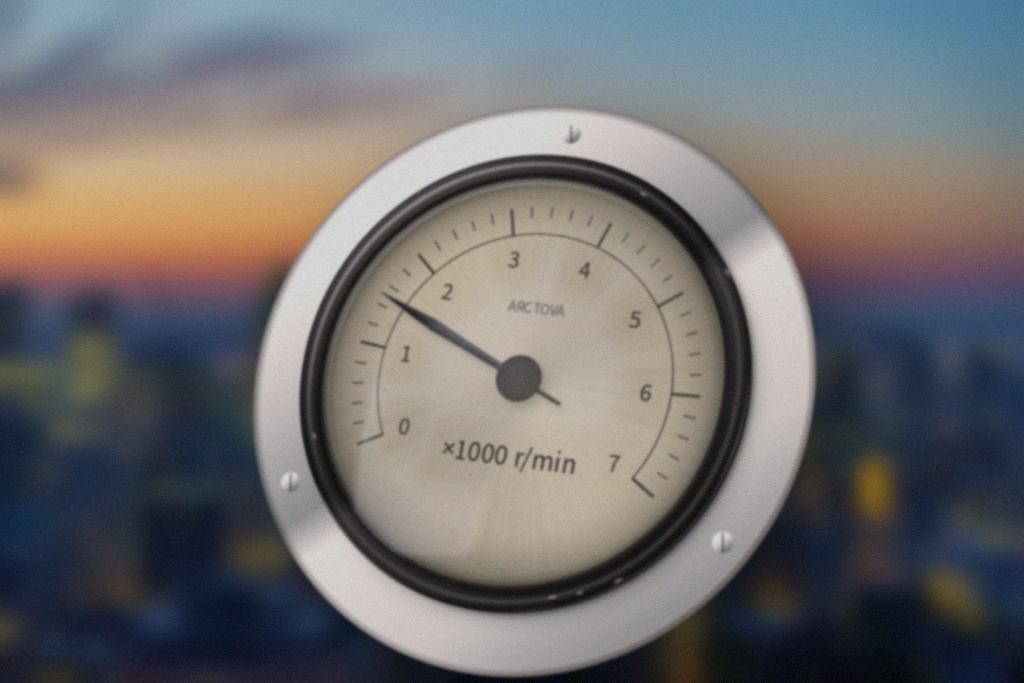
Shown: 1500 rpm
